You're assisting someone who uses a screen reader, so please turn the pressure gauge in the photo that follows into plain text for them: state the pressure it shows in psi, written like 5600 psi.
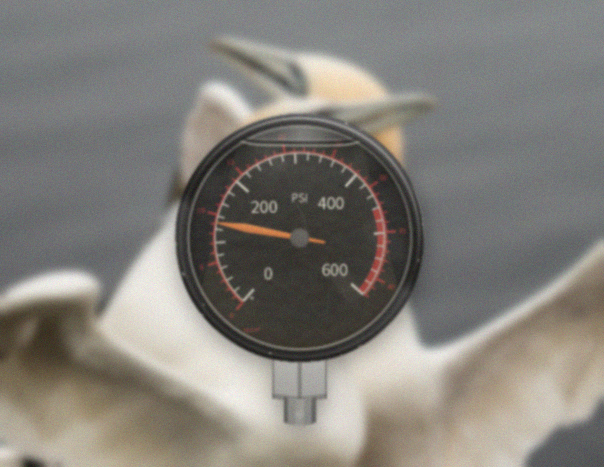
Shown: 130 psi
